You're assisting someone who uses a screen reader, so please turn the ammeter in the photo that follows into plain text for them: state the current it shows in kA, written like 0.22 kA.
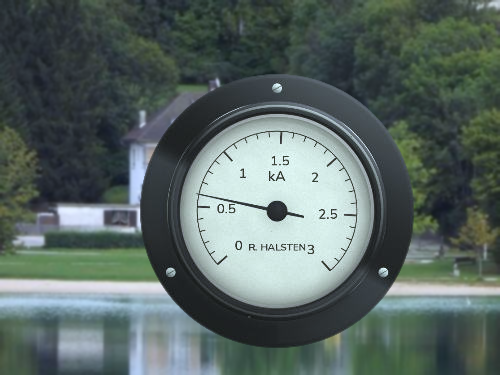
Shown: 0.6 kA
